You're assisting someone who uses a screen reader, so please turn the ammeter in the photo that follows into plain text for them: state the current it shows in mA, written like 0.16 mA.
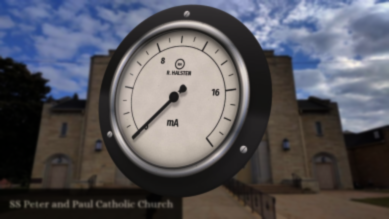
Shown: 0 mA
